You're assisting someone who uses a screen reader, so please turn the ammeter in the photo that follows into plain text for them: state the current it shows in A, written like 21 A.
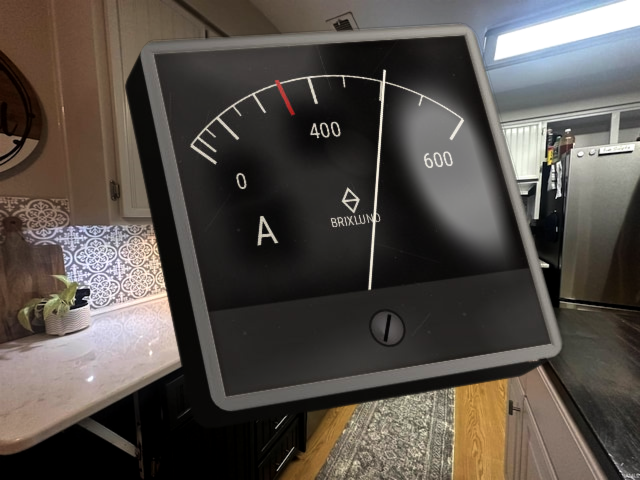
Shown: 500 A
